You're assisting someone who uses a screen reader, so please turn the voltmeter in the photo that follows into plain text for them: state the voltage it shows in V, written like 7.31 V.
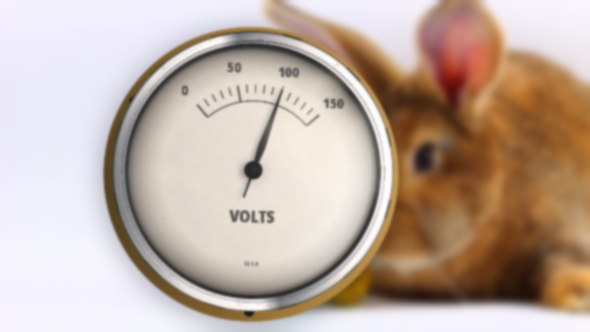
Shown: 100 V
